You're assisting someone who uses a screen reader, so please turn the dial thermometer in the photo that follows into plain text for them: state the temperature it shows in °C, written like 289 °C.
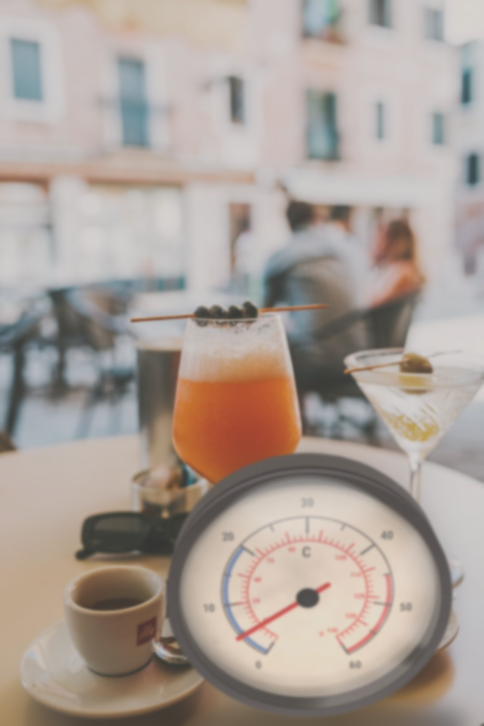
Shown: 5 °C
